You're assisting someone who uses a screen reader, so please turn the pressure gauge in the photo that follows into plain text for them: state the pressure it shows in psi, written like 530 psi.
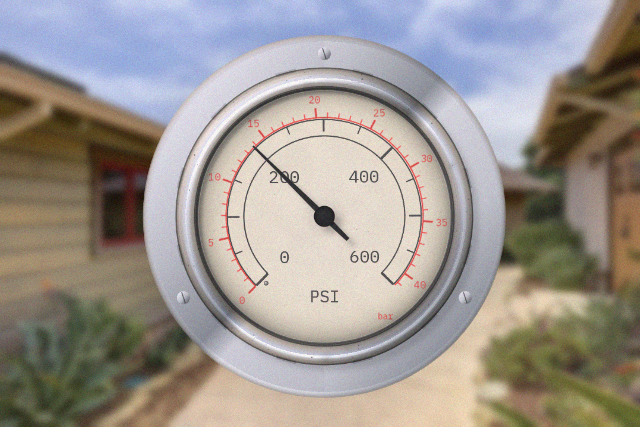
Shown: 200 psi
